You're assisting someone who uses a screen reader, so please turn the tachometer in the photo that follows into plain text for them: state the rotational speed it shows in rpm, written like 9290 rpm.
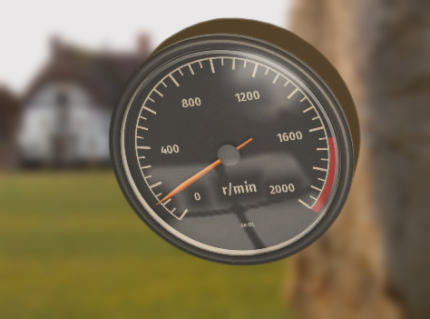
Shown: 125 rpm
